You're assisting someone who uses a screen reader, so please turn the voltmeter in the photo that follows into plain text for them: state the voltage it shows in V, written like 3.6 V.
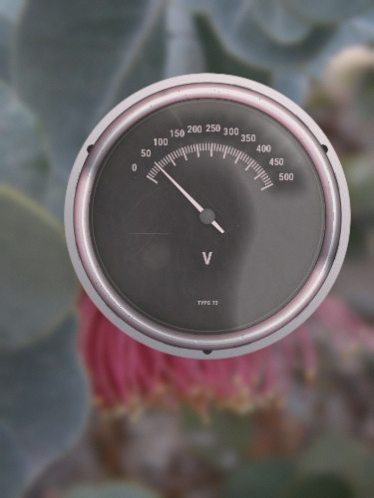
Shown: 50 V
